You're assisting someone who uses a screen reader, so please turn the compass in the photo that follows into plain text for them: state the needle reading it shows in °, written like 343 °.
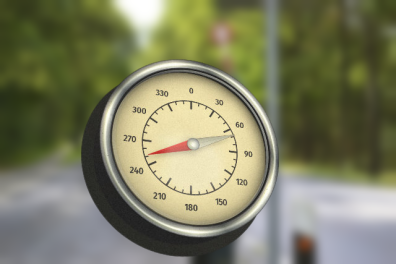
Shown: 250 °
